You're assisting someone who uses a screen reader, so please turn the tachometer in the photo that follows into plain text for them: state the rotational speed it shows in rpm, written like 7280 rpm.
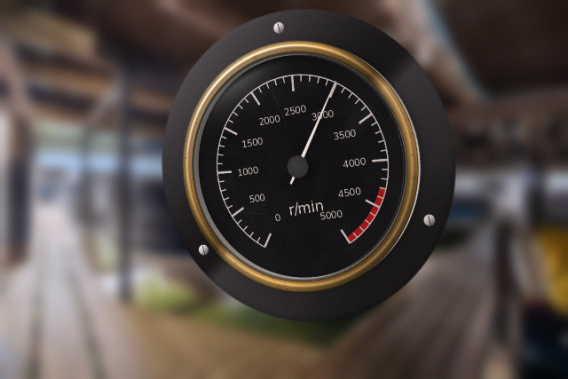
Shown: 3000 rpm
